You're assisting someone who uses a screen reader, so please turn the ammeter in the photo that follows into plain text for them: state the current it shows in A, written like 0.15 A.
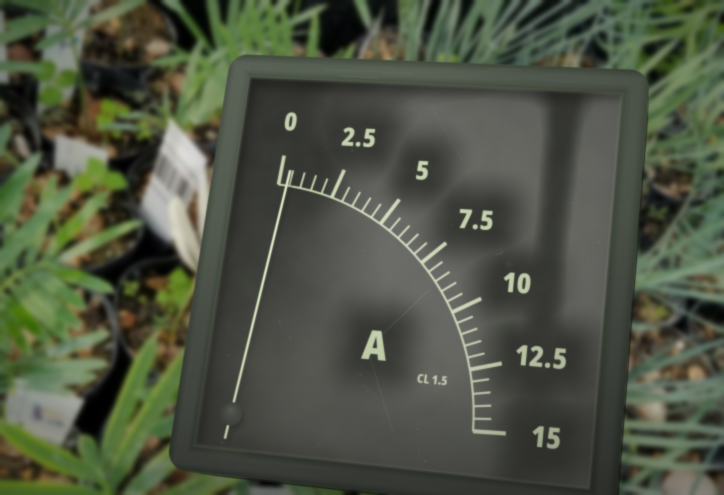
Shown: 0.5 A
